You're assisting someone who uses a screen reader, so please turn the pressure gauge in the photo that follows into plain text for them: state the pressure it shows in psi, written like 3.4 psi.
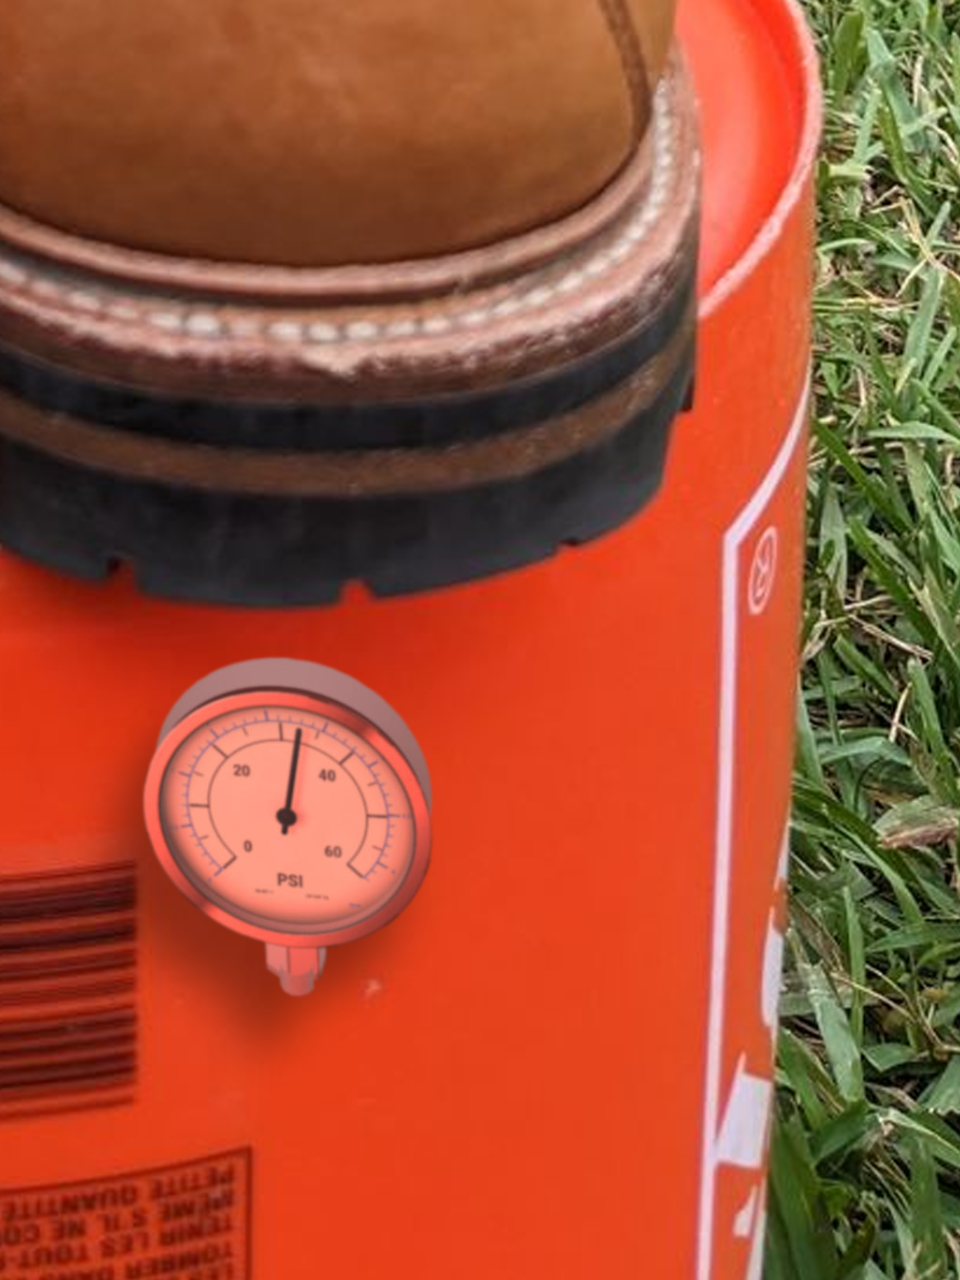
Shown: 32.5 psi
